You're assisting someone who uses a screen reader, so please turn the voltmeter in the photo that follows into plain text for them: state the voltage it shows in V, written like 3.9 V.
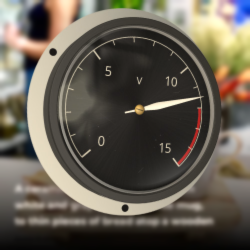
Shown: 11.5 V
